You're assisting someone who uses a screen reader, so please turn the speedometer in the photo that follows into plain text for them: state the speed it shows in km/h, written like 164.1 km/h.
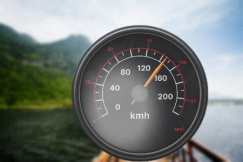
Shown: 145 km/h
